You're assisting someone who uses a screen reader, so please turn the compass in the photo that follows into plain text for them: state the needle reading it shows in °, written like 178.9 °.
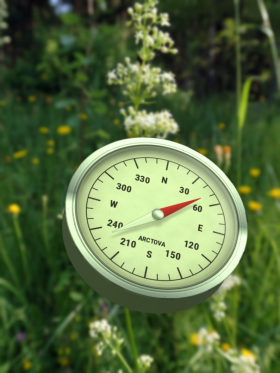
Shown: 50 °
